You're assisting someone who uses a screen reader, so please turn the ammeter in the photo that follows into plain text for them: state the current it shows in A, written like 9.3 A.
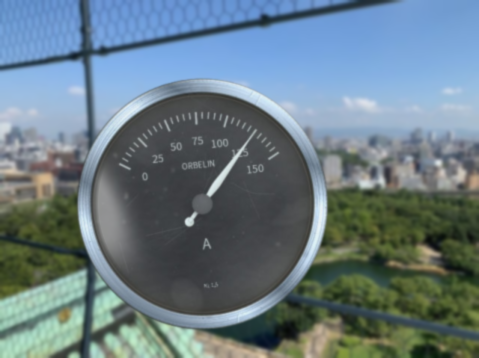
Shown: 125 A
